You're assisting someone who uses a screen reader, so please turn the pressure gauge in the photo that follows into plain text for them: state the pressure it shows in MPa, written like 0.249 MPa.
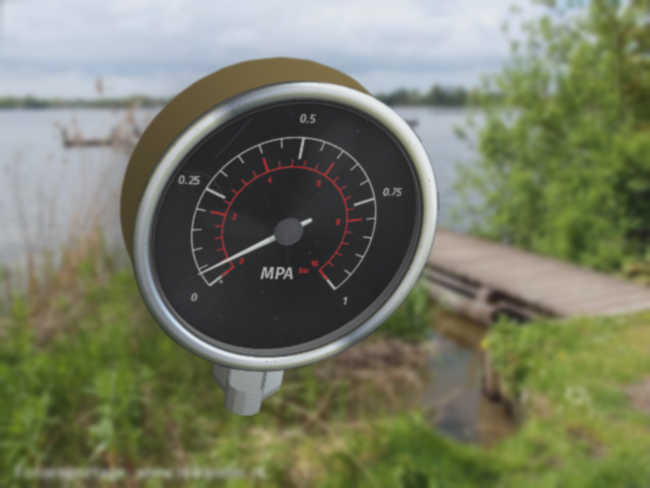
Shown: 0.05 MPa
